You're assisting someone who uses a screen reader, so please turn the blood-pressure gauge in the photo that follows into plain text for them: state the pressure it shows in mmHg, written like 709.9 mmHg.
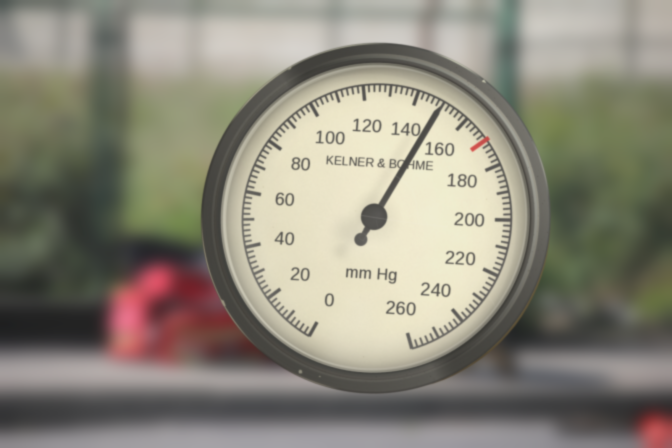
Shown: 150 mmHg
